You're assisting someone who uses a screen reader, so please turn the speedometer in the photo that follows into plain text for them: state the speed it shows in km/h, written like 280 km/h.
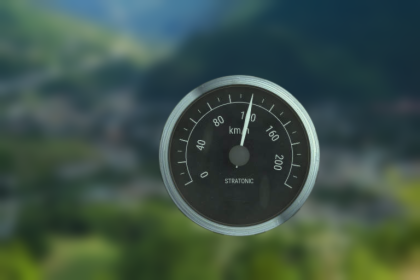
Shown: 120 km/h
